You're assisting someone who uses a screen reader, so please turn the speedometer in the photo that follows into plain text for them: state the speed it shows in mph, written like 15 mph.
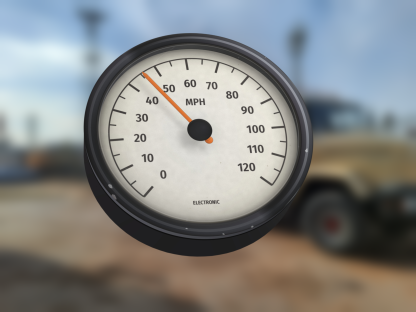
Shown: 45 mph
